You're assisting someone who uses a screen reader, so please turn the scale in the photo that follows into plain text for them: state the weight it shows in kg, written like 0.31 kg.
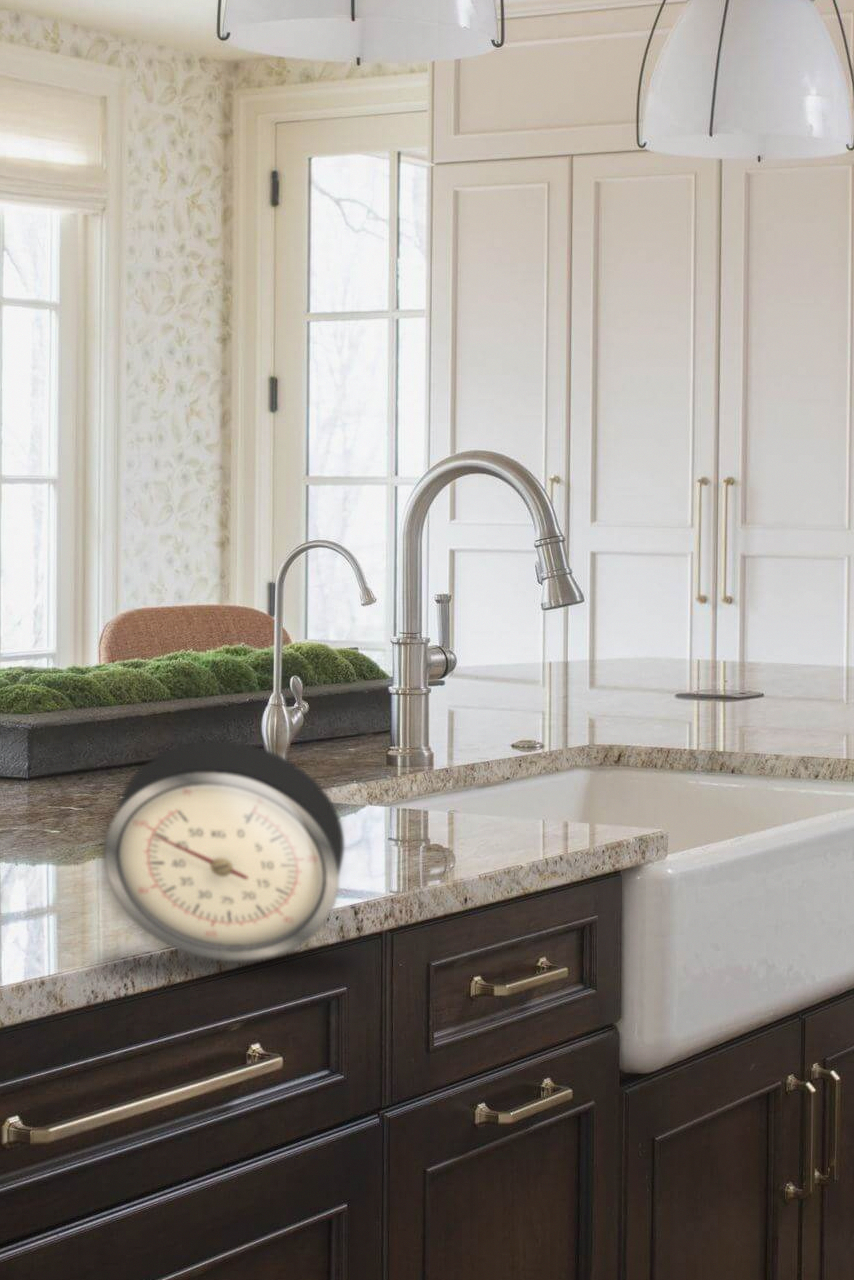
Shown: 45 kg
